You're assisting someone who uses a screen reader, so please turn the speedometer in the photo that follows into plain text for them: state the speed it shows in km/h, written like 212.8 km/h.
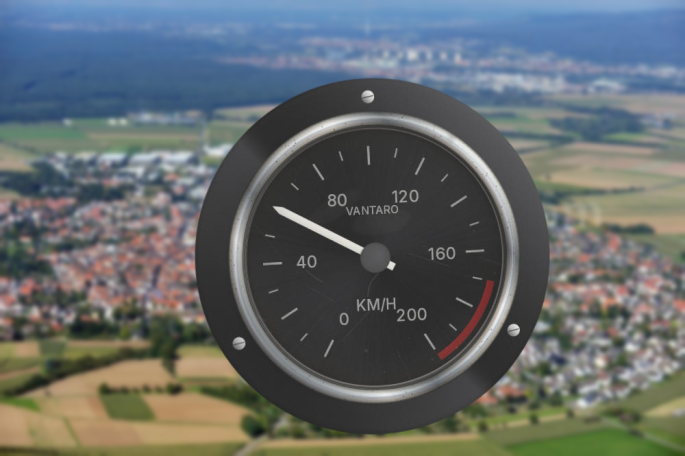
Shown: 60 km/h
